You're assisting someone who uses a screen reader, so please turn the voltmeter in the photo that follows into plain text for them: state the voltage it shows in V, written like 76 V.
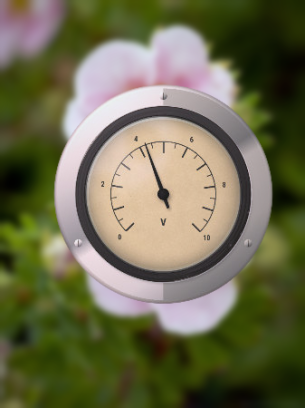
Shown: 4.25 V
